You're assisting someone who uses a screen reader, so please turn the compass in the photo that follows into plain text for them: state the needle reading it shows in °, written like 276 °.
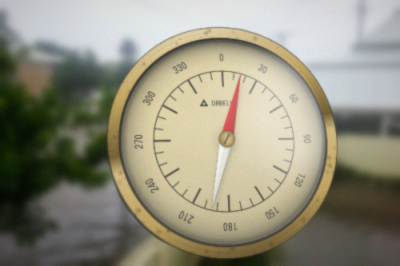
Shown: 15 °
